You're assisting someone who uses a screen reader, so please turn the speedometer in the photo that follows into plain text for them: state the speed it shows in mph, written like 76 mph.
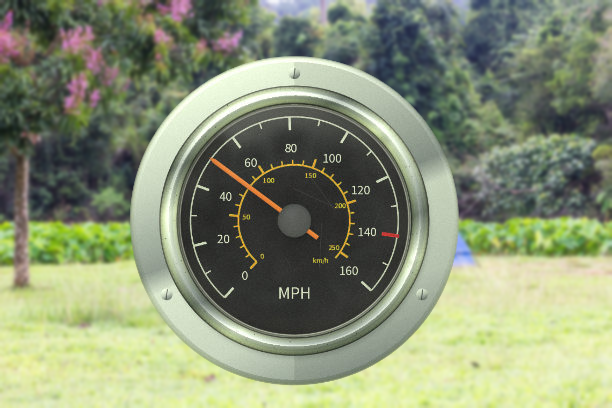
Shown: 50 mph
